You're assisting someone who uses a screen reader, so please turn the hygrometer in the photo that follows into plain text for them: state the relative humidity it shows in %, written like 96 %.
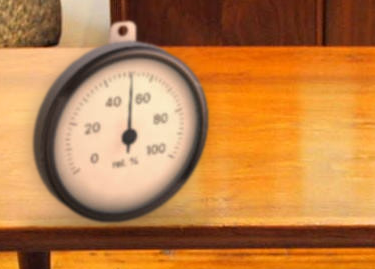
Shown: 50 %
